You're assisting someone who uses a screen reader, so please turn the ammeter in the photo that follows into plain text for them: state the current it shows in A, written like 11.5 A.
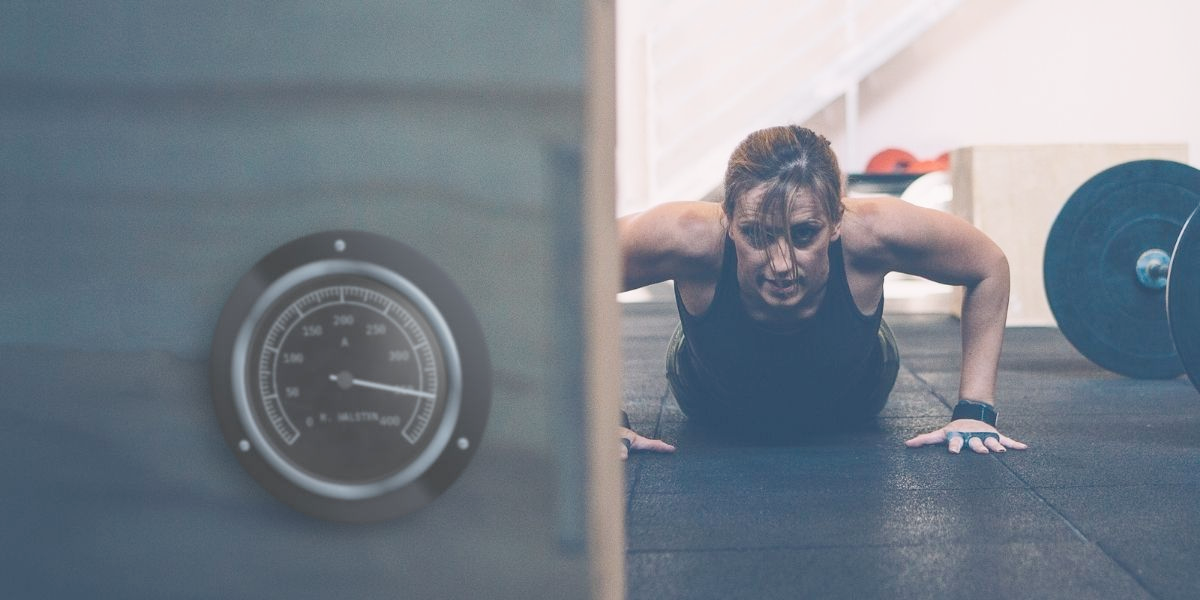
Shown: 350 A
